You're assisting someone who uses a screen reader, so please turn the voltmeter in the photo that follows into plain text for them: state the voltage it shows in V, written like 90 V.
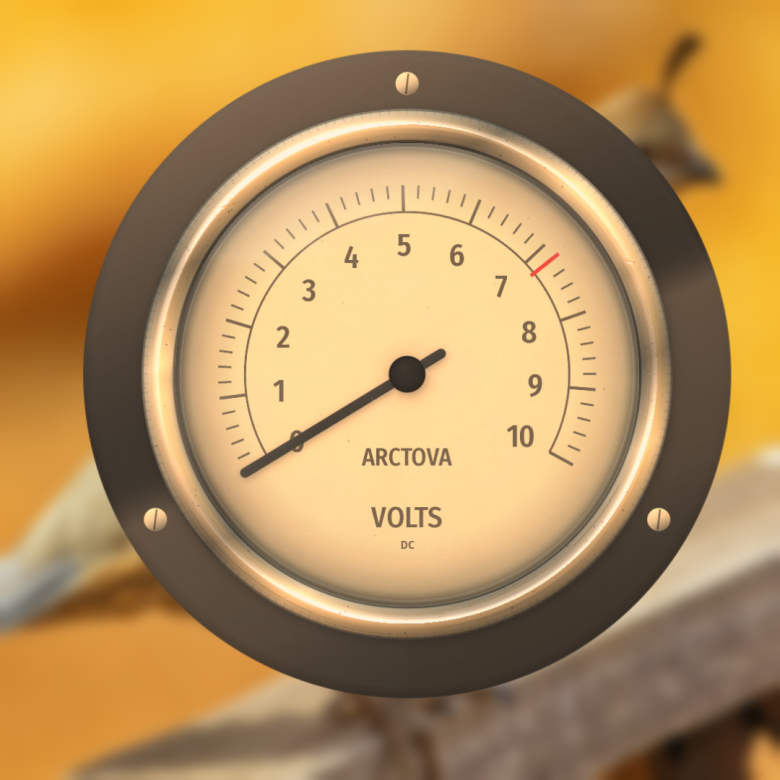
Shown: 0 V
